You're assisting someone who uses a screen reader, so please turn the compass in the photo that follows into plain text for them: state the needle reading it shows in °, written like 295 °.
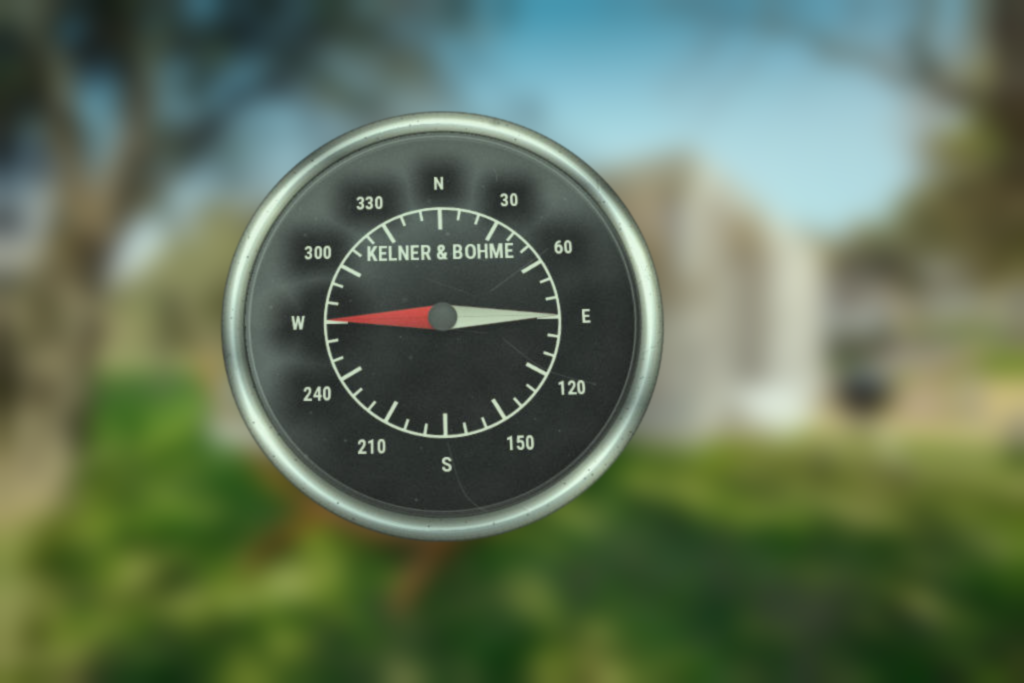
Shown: 270 °
